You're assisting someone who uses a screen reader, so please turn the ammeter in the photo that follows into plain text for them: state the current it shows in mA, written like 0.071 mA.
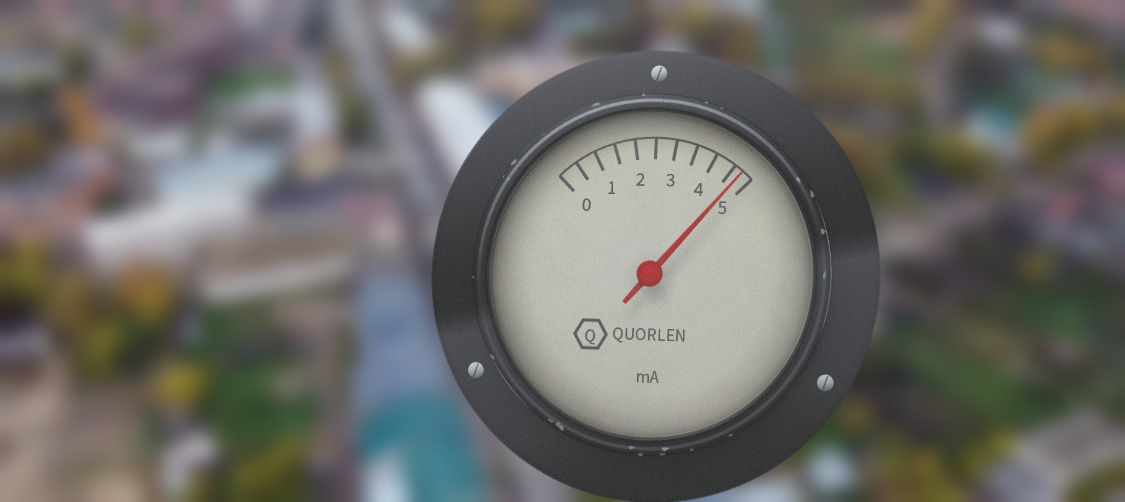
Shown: 4.75 mA
